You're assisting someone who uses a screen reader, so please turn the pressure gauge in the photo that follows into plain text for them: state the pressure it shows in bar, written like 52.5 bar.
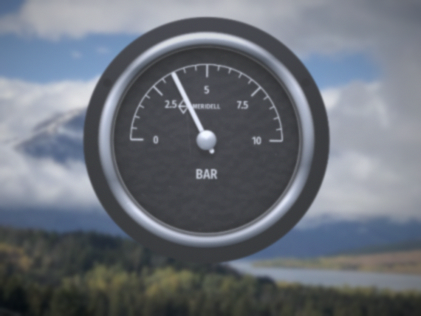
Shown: 3.5 bar
